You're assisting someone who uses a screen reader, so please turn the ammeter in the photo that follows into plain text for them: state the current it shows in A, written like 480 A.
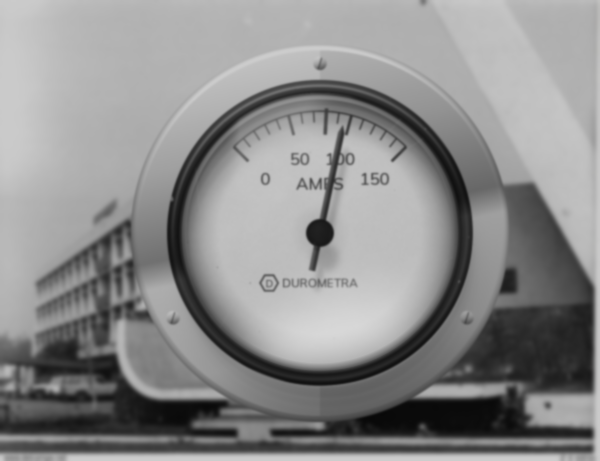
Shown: 95 A
